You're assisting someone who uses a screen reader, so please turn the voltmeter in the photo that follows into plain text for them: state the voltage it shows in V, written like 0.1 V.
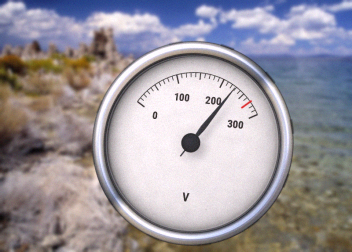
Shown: 230 V
